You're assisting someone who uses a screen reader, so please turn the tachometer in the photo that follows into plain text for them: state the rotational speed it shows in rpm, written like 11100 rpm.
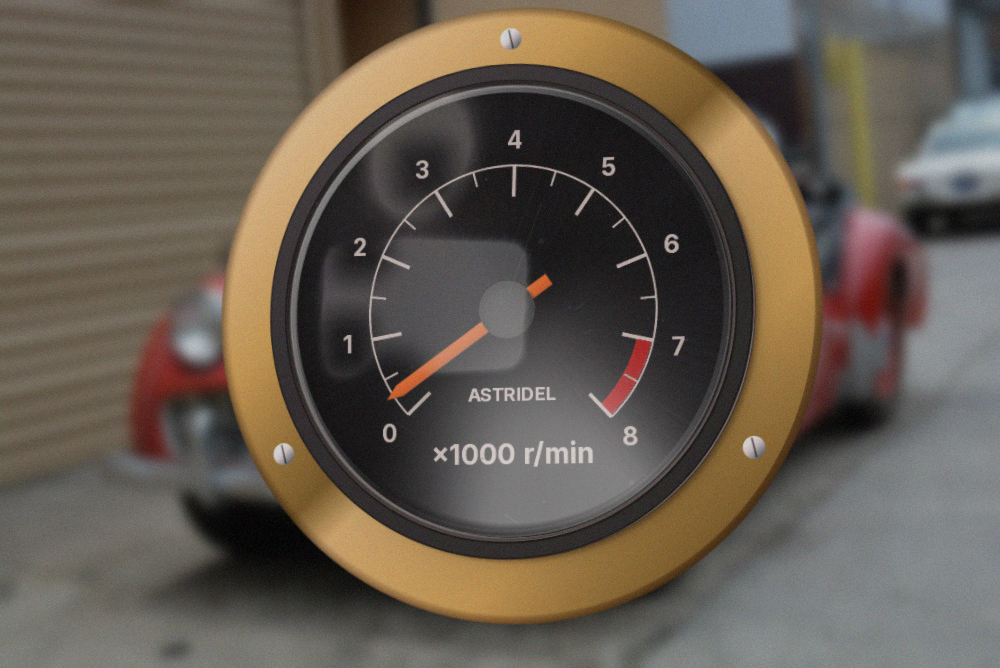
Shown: 250 rpm
